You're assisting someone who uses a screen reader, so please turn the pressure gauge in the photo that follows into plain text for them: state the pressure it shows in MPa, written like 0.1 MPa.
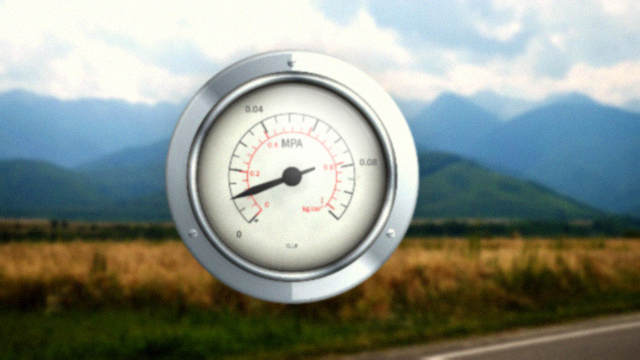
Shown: 0.01 MPa
